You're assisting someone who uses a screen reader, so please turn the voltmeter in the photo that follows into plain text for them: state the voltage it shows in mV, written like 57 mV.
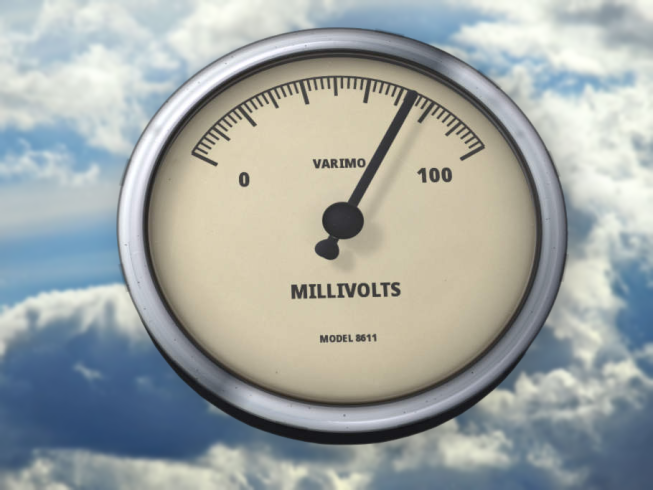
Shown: 74 mV
